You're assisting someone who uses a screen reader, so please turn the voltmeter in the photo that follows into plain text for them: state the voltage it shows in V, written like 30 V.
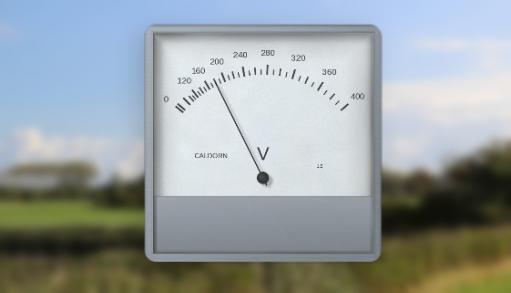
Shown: 180 V
